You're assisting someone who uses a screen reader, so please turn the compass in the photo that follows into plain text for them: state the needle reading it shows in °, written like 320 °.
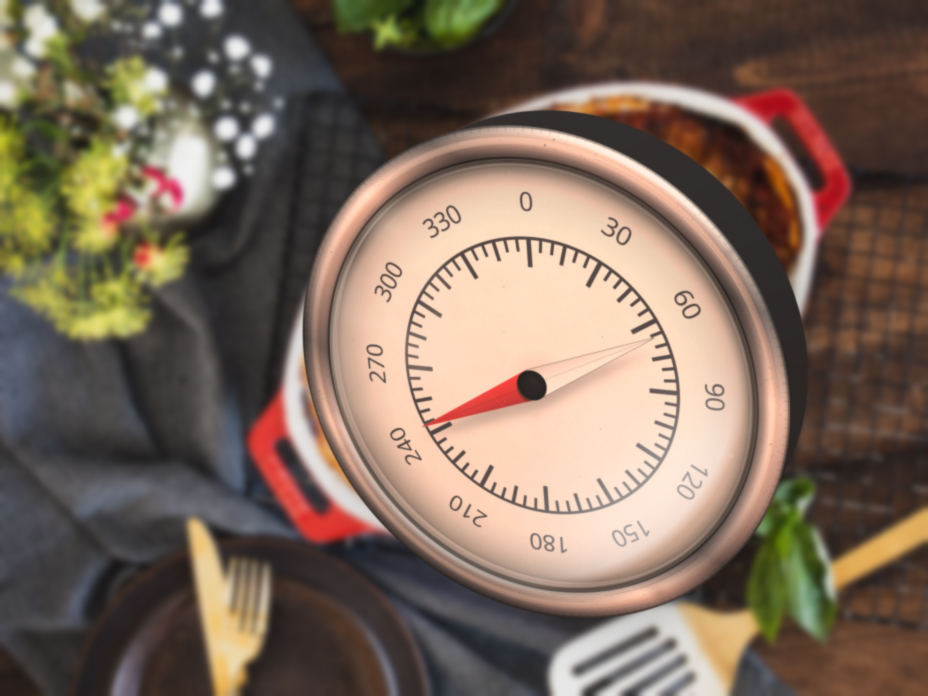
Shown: 245 °
